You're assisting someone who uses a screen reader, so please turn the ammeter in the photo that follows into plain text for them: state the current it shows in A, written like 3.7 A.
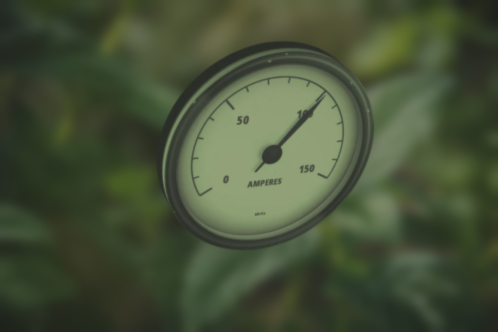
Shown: 100 A
